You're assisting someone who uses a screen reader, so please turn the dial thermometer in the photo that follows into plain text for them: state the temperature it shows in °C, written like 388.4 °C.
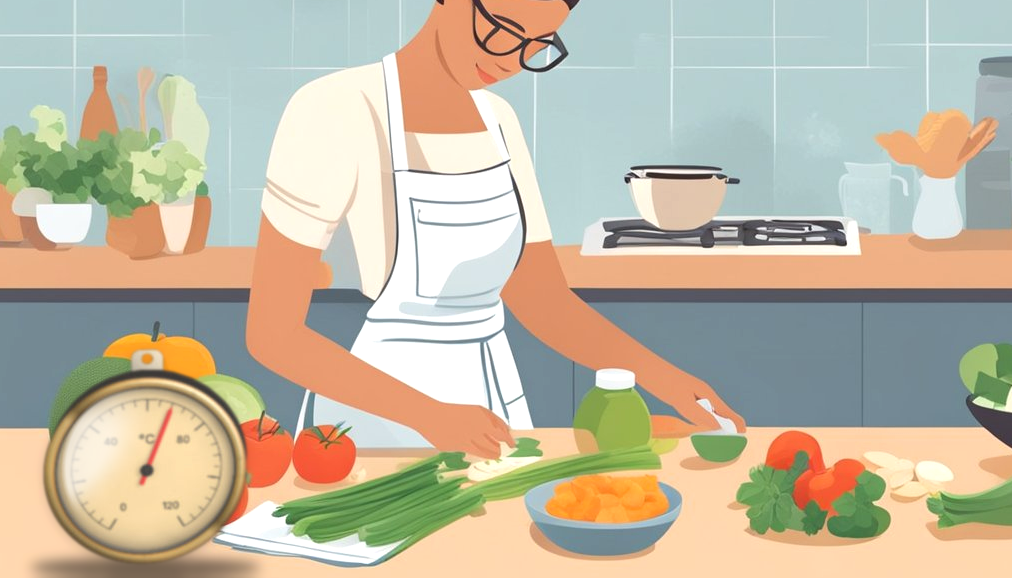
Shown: 68 °C
